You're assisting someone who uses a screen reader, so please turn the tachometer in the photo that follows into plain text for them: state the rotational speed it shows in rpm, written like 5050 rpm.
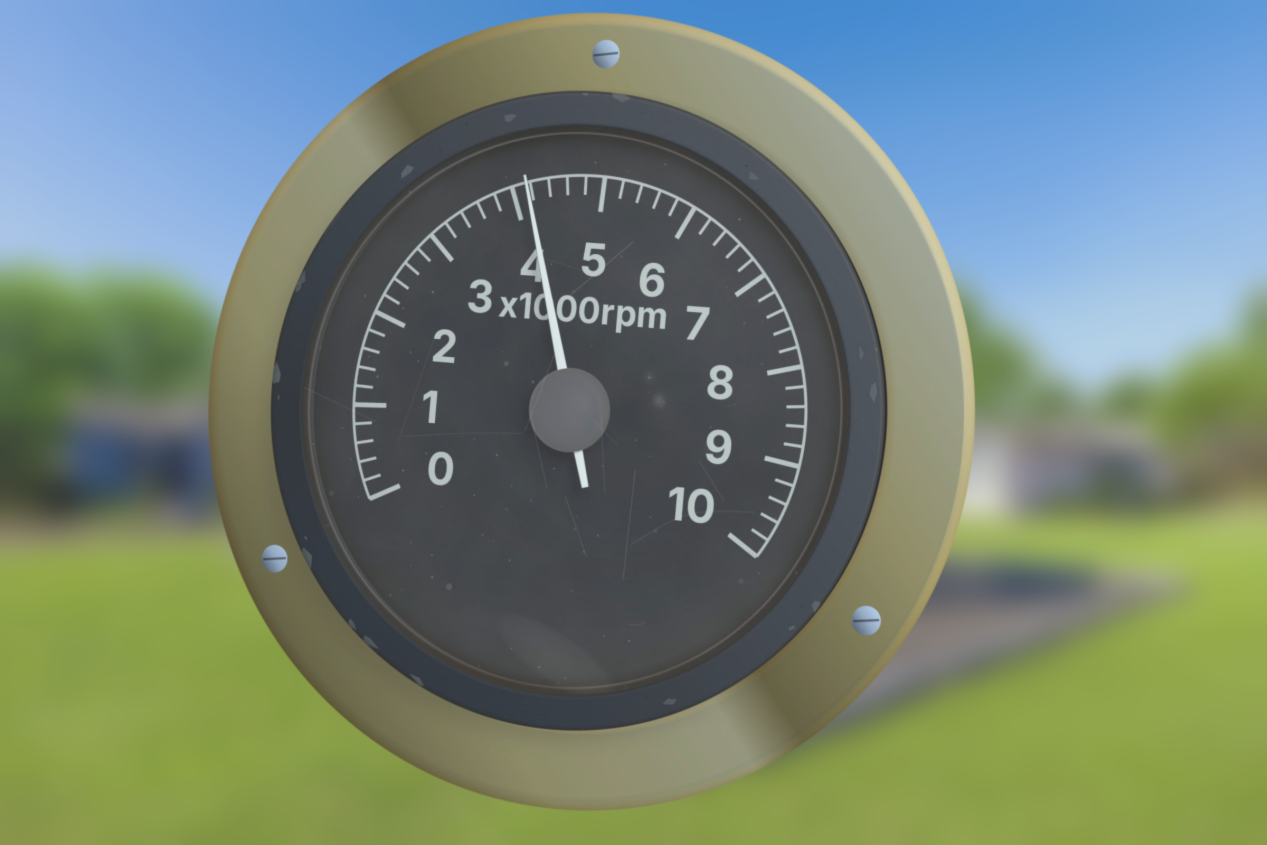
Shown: 4200 rpm
